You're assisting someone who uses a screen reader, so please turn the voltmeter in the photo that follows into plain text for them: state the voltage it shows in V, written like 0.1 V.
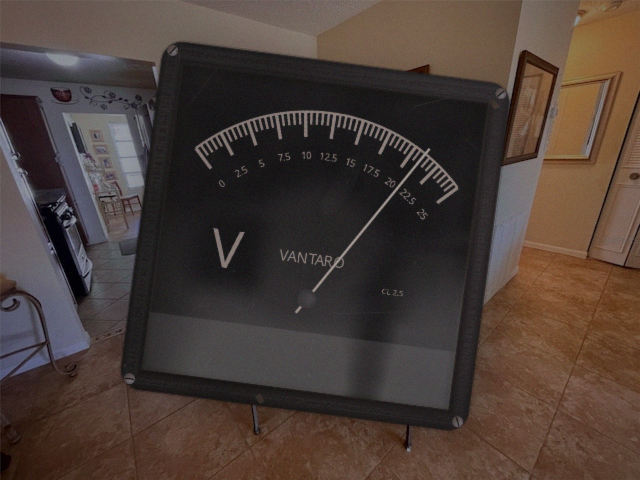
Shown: 21 V
